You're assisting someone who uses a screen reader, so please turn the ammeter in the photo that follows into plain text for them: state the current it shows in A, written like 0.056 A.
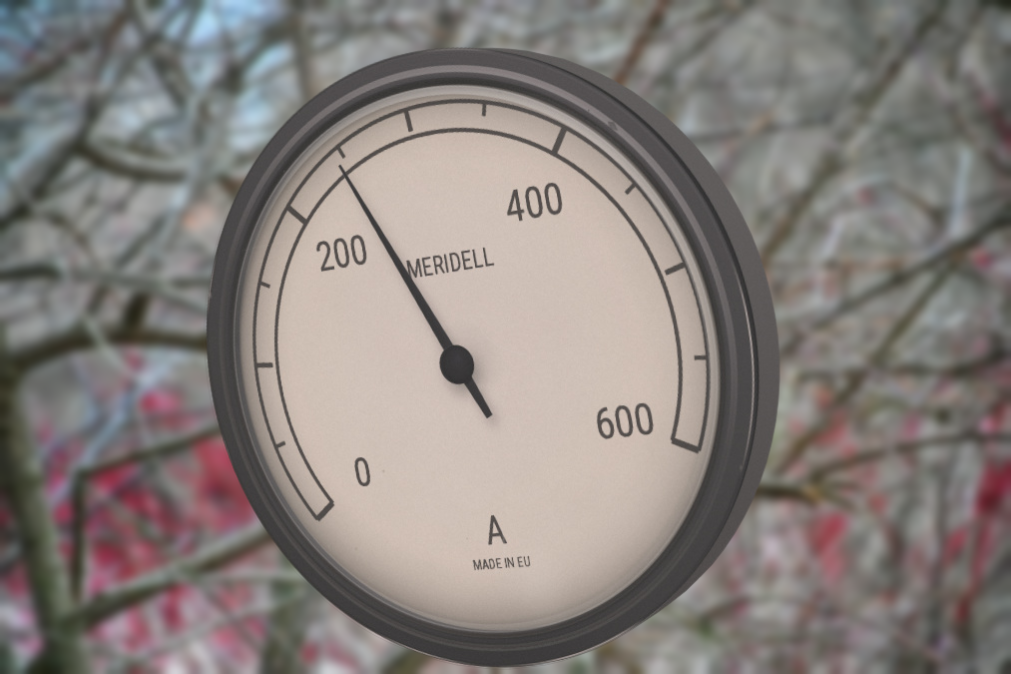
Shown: 250 A
